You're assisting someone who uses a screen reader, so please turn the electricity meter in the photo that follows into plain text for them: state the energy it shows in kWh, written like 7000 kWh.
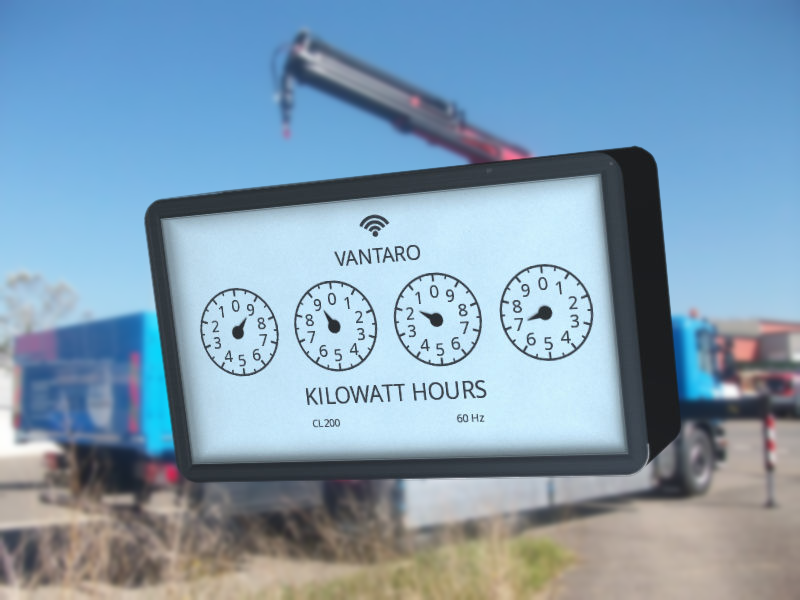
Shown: 8917 kWh
